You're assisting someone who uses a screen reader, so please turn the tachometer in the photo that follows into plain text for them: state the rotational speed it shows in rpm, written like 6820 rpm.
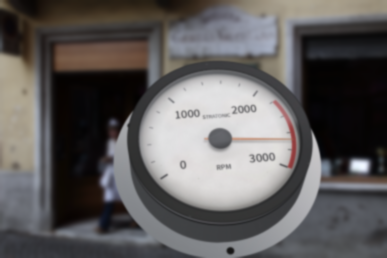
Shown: 2700 rpm
